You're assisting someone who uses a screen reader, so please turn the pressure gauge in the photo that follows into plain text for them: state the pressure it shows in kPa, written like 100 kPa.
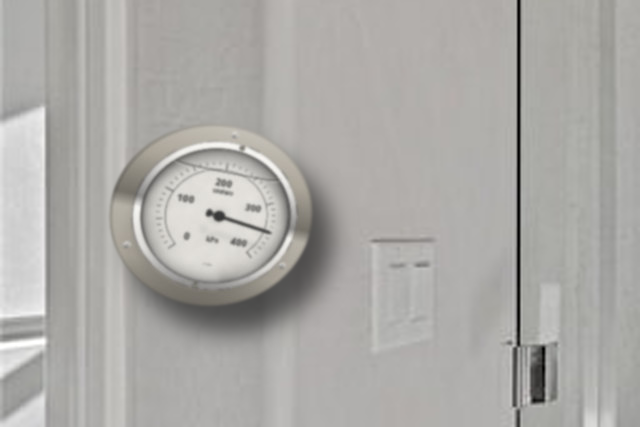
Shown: 350 kPa
